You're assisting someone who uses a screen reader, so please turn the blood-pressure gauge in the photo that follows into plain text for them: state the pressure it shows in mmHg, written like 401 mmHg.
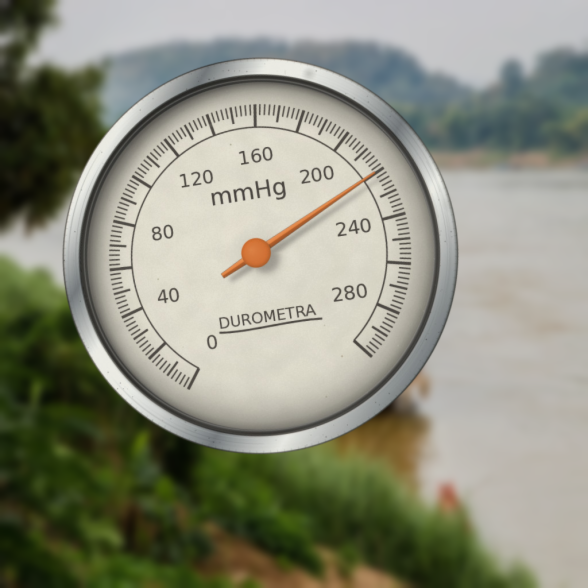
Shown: 220 mmHg
